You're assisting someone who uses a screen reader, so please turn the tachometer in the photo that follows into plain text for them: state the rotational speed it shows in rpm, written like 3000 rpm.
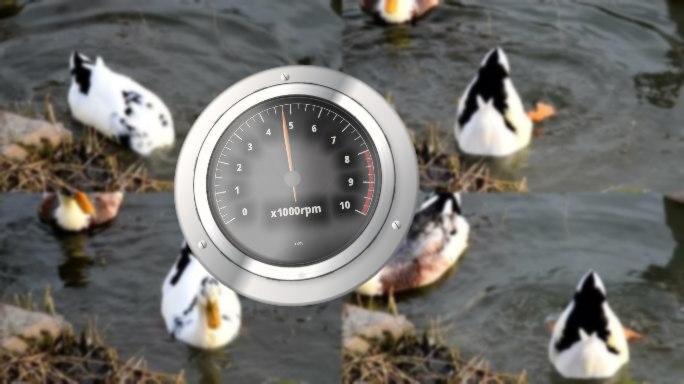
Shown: 4750 rpm
